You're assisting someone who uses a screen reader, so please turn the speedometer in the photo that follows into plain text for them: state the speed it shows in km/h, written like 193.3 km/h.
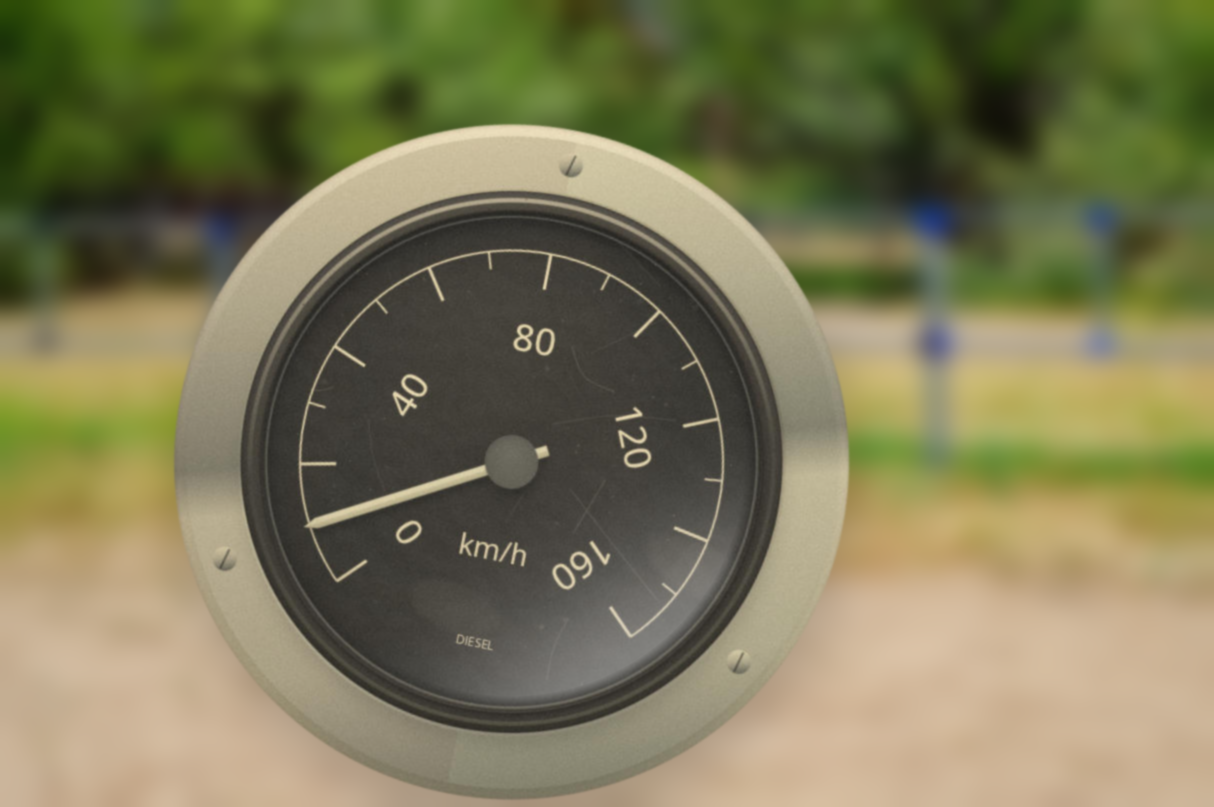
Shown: 10 km/h
